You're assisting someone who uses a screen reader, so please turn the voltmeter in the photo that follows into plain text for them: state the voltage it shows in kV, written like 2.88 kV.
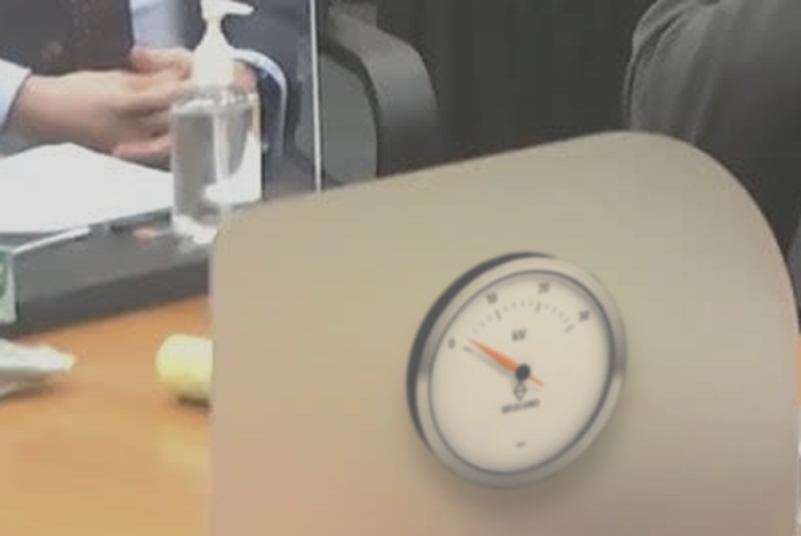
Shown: 2 kV
